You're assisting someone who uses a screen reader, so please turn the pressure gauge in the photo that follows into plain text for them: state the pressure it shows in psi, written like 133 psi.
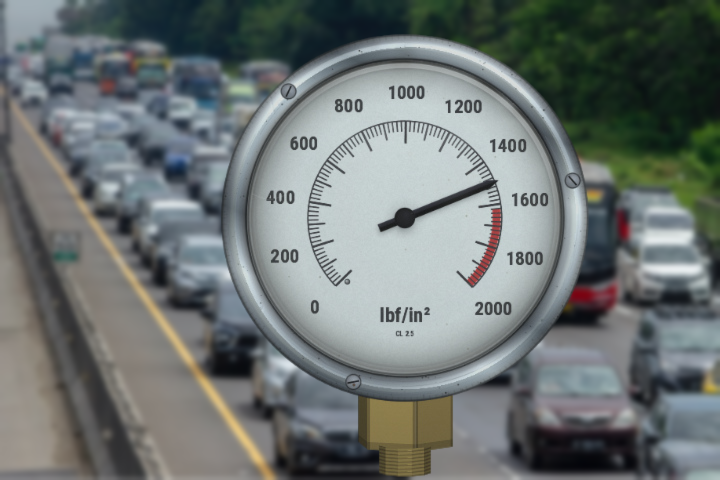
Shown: 1500 psi
